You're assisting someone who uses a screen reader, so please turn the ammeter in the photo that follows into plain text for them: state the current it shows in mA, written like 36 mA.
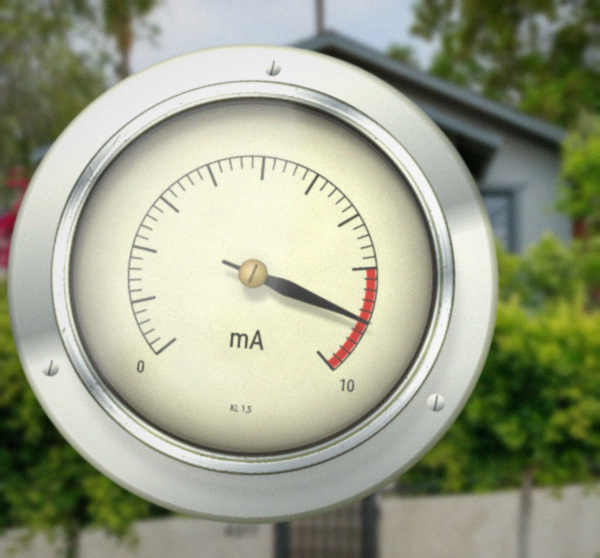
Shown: 9 mA
